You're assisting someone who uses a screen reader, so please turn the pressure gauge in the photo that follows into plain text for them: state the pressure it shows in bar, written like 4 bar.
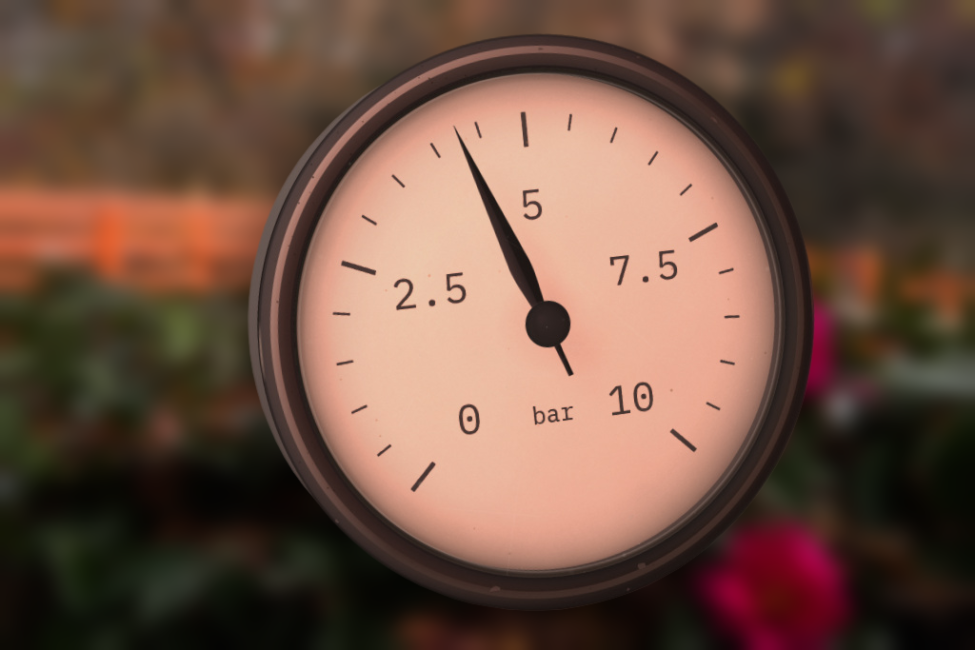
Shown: 4.25 bar
